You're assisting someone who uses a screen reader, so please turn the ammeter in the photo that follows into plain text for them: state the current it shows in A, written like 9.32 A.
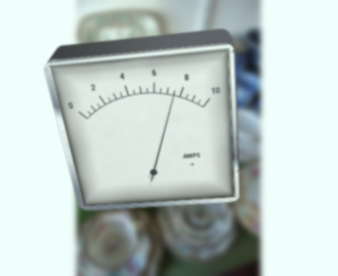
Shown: 7.5 A
